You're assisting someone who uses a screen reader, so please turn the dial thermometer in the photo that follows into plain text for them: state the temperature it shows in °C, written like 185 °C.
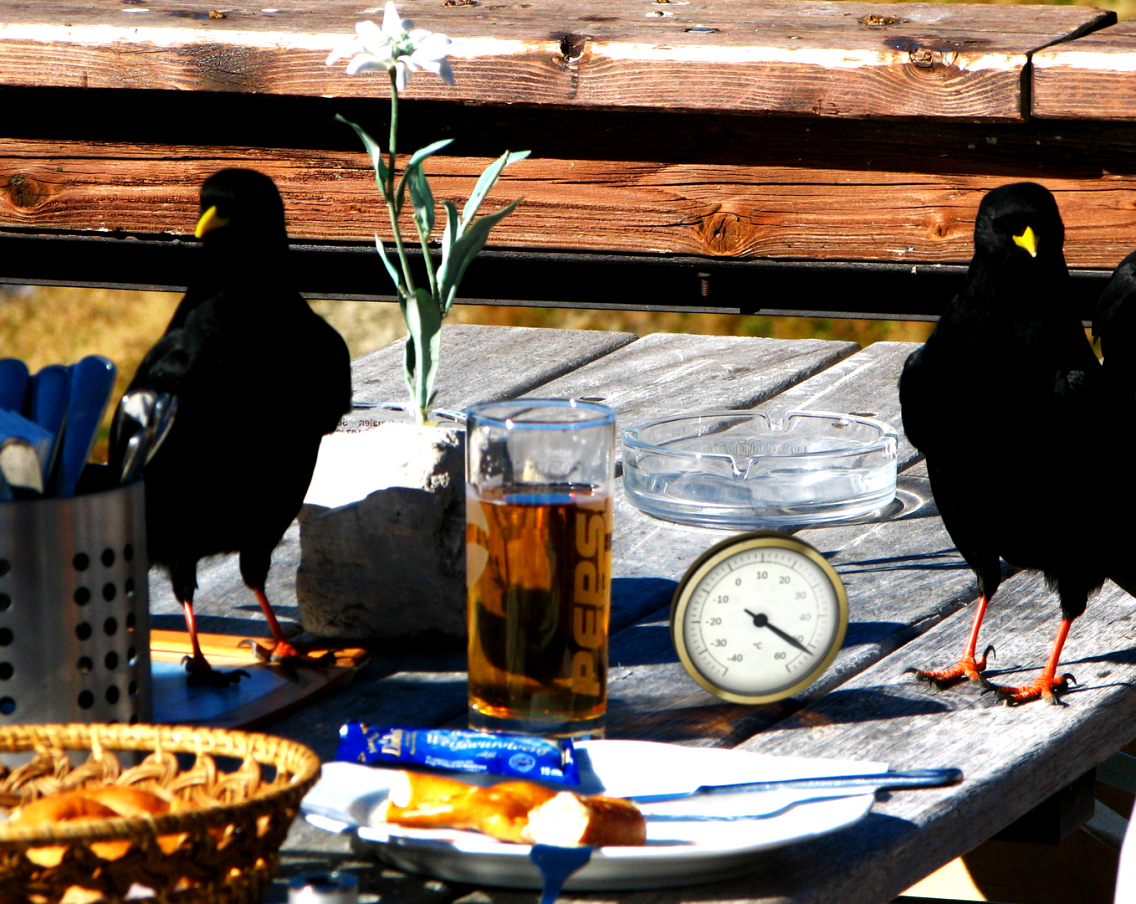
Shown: 52 °C
